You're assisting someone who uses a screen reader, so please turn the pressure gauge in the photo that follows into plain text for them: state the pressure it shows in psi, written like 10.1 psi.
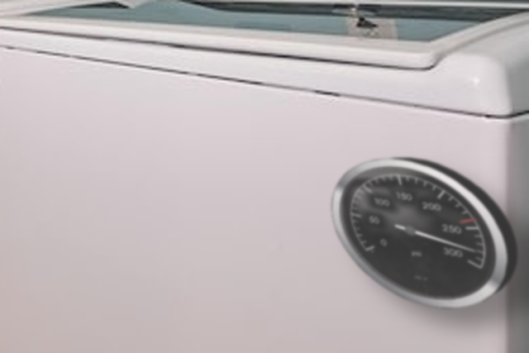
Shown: 280 psi
